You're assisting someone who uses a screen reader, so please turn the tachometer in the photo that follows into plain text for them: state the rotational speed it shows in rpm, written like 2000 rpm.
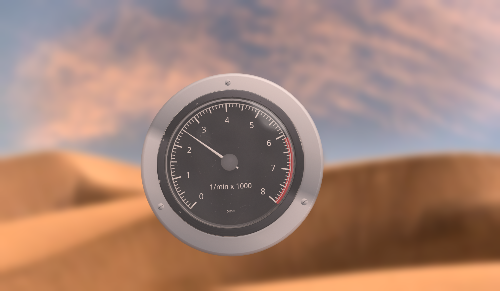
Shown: 2500 rpm
